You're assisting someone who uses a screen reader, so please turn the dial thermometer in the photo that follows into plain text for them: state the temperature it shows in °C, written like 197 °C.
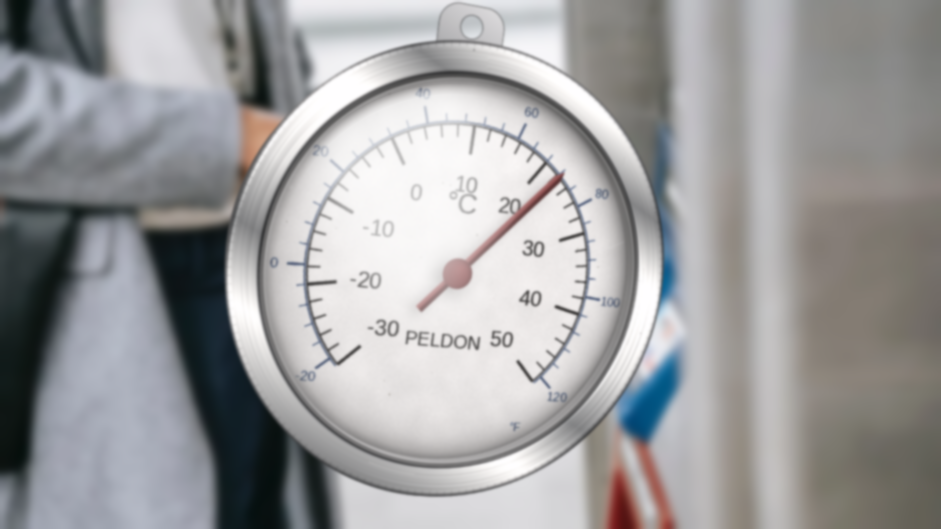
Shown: 22 °C
